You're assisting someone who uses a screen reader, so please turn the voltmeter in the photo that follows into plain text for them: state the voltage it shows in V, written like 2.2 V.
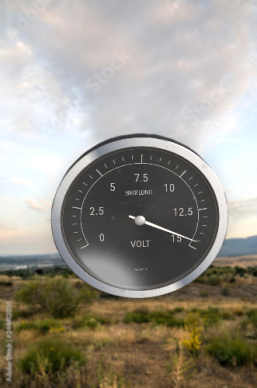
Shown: 14.5 V
